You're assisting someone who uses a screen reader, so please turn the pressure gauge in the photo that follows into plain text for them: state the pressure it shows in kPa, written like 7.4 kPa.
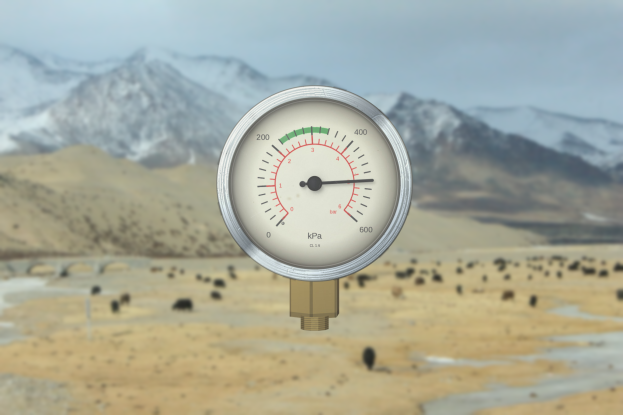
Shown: 500 kPa
